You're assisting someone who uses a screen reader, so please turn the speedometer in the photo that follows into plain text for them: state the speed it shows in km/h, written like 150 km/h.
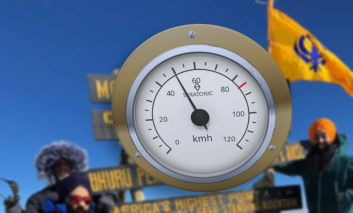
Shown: 50 km/h
